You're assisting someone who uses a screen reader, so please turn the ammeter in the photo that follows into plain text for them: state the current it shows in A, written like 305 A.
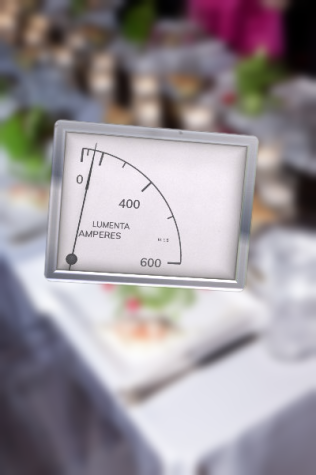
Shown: 150 A
